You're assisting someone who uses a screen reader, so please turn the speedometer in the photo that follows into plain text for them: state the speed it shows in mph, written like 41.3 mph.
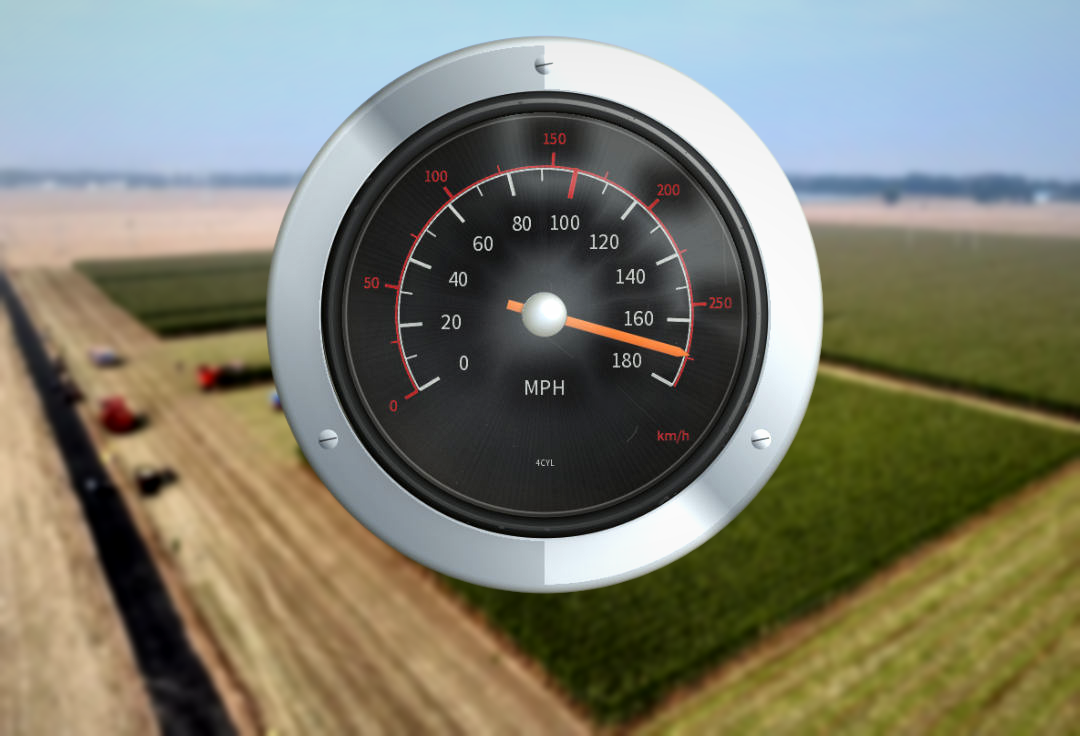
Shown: 170 mph
